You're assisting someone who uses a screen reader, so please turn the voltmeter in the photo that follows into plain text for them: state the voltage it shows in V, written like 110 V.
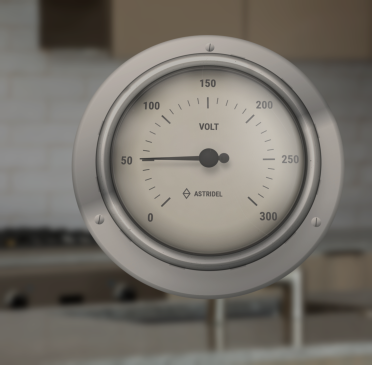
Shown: 50 V
